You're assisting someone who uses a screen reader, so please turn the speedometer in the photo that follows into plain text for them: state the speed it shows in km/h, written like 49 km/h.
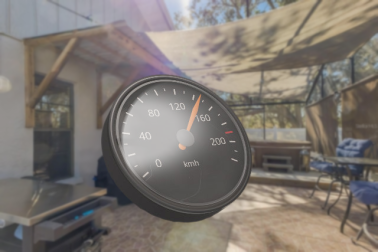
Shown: 145 km/h
